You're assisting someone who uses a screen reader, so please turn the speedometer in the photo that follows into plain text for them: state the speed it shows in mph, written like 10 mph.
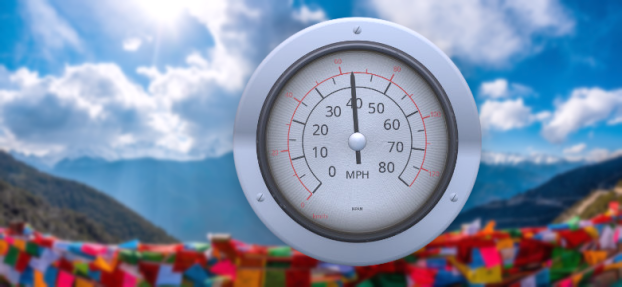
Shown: 40 mph
